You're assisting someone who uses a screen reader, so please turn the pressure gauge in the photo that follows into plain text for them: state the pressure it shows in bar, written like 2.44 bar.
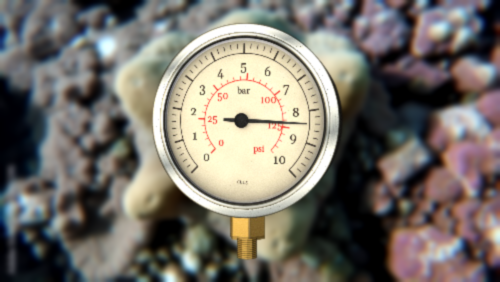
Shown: 8.4 bar
